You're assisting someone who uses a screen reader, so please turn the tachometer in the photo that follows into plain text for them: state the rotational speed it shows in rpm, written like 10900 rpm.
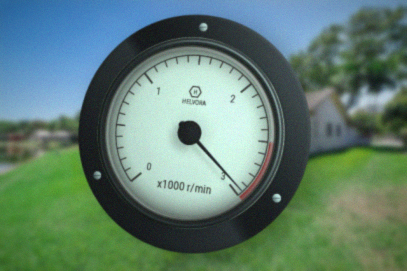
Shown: 2950 rpm
